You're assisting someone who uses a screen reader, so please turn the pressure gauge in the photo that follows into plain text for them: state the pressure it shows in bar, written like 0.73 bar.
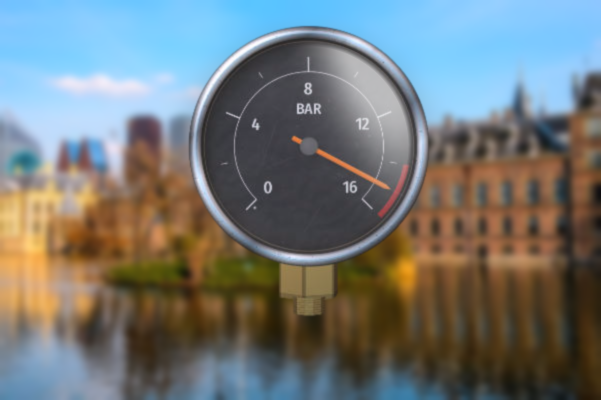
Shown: 15 bar
